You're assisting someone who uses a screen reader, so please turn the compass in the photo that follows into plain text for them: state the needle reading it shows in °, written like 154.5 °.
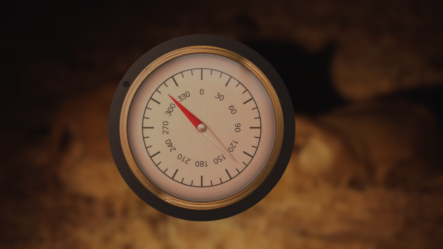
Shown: 315 °
